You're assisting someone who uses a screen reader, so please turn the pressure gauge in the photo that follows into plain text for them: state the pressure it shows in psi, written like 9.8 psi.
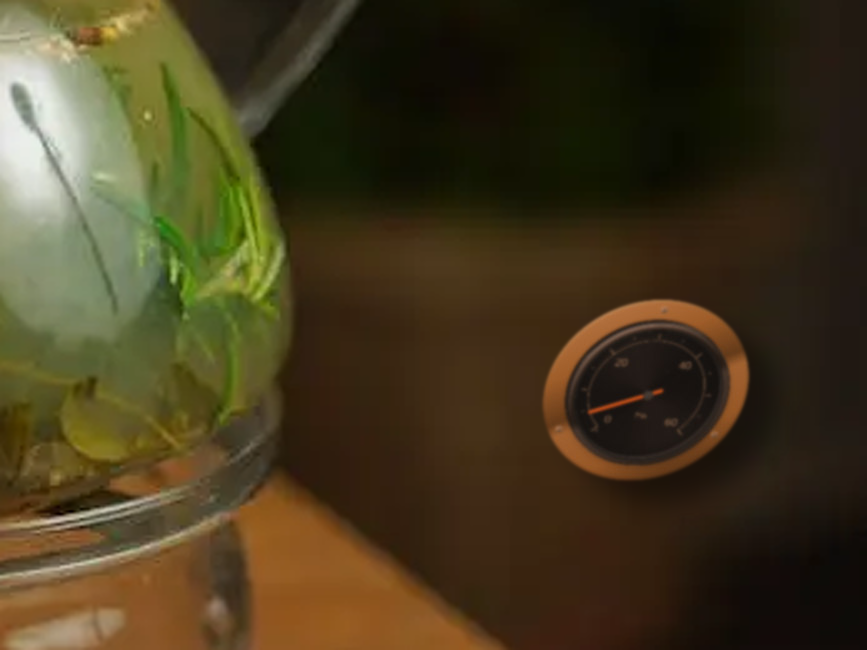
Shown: 5 psi
